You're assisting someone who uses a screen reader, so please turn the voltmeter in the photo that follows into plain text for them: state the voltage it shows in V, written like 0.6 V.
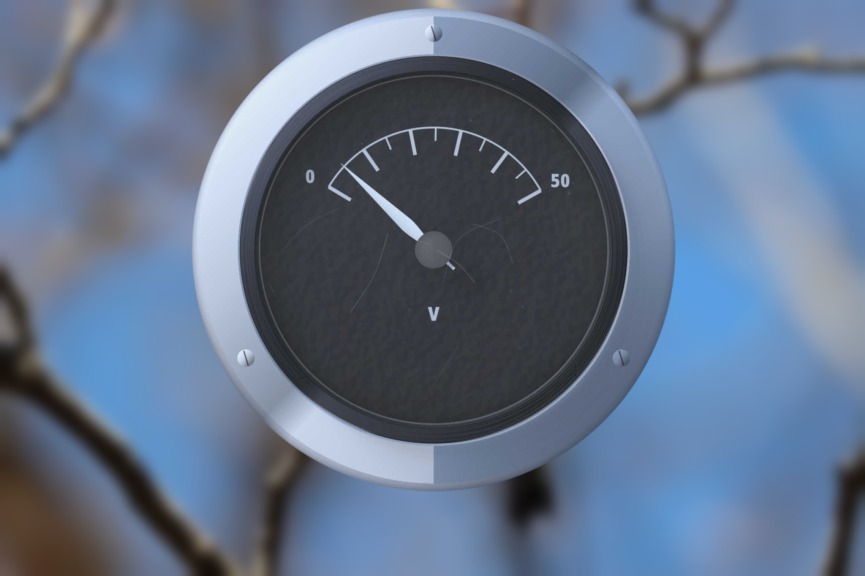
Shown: 5 V
